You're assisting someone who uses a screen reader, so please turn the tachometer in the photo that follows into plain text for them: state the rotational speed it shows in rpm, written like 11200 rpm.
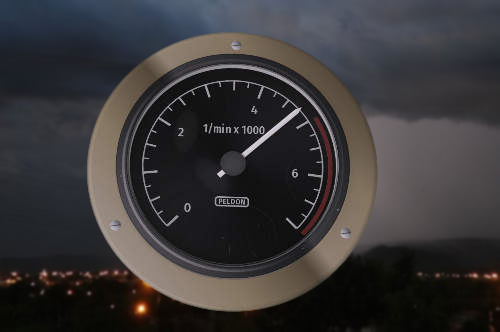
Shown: 4750 rpm
